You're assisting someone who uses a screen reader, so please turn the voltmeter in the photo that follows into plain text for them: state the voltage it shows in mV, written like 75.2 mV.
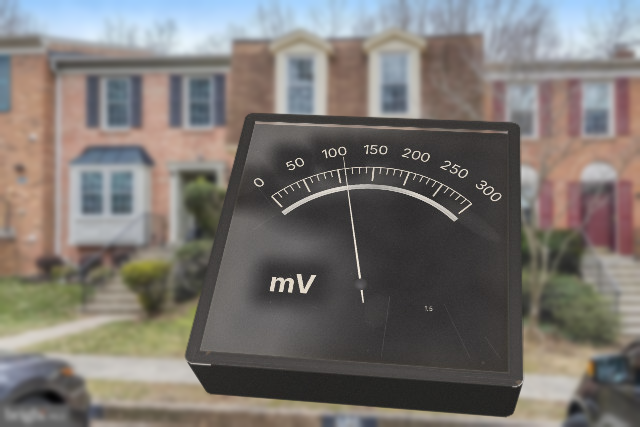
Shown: 110 mV
